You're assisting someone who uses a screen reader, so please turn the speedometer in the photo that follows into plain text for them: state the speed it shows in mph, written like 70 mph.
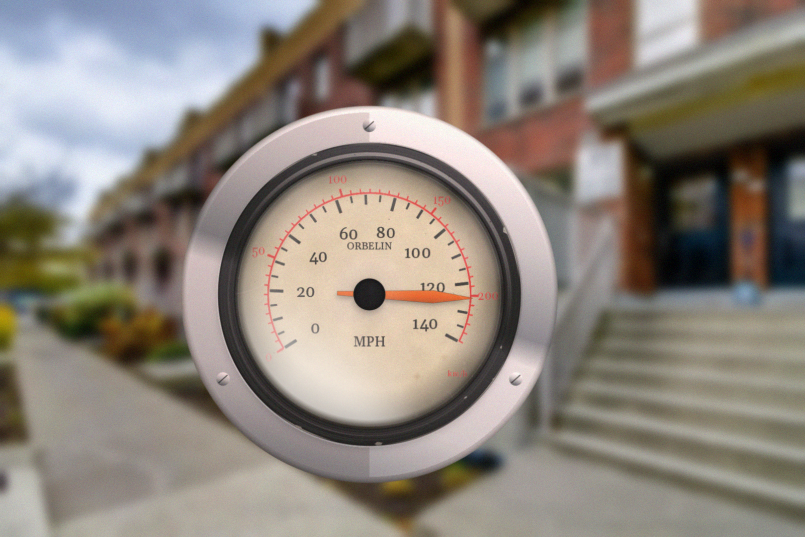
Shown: 125 mph
